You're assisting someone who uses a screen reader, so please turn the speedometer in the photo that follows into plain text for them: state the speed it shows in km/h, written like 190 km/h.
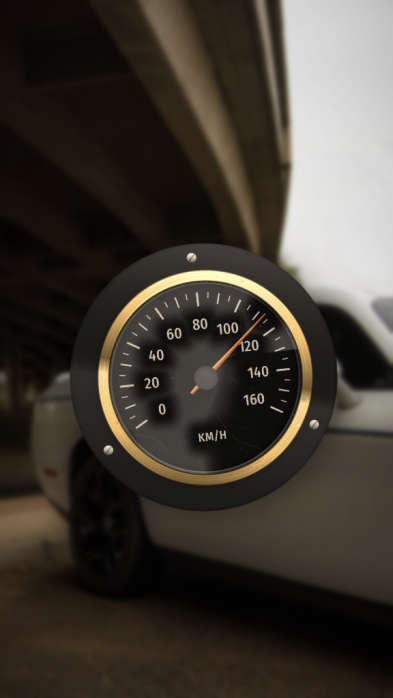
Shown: 112.5 km/h
